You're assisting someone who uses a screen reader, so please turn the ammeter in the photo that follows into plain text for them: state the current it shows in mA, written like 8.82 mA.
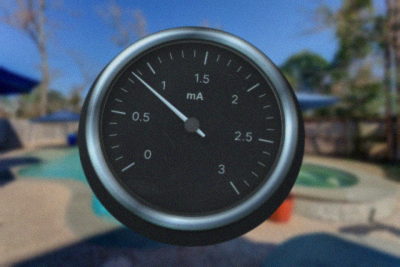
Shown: 0.85 mA
